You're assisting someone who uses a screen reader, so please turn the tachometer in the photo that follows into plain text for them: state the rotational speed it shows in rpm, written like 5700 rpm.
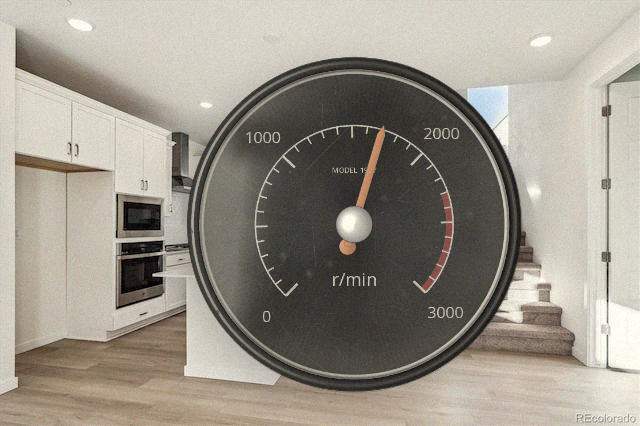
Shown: 1700 rpm
